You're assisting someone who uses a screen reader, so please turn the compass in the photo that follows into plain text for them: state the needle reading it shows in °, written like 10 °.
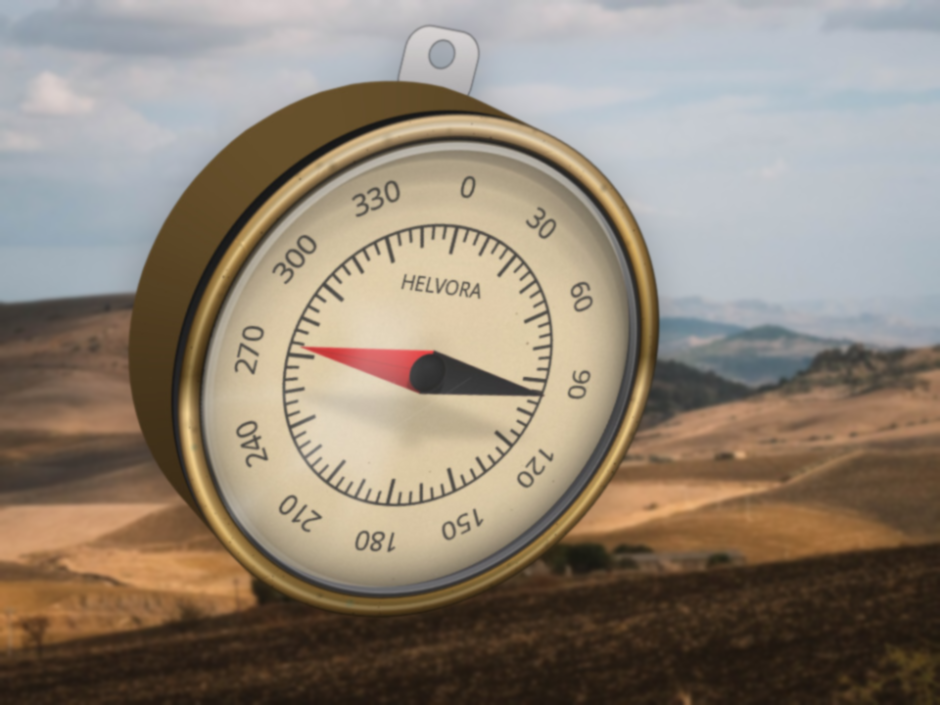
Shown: 275 °
